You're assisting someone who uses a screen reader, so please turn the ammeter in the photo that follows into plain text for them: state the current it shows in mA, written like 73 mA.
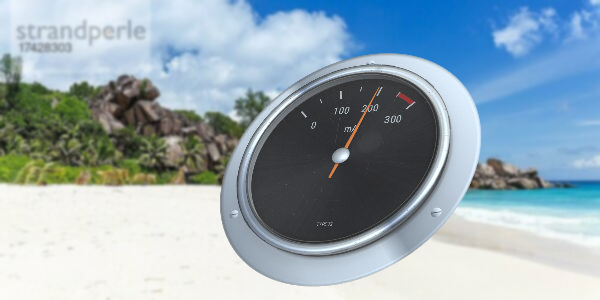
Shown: 200 mA
